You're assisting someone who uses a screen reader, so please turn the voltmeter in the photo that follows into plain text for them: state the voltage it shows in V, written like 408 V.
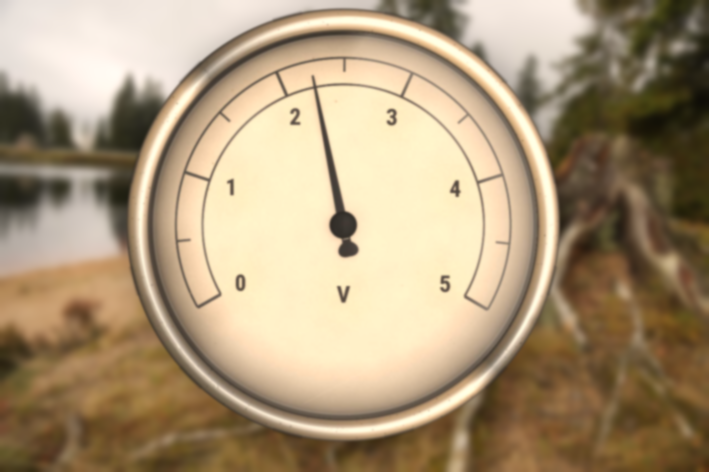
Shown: 2.25 V
